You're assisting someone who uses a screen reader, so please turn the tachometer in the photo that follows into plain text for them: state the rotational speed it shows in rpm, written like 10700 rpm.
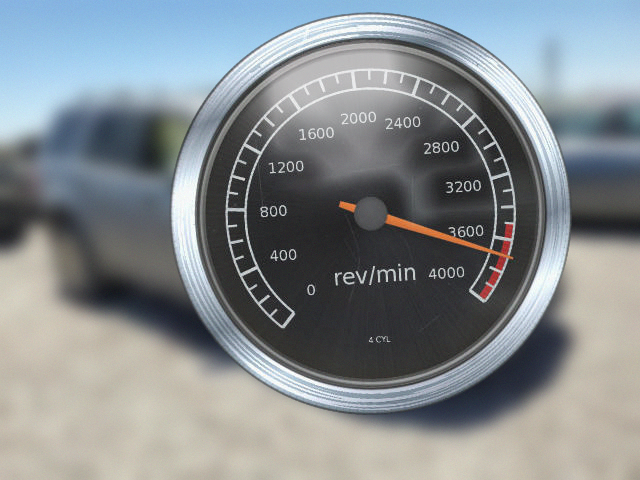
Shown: 3700 rpm
